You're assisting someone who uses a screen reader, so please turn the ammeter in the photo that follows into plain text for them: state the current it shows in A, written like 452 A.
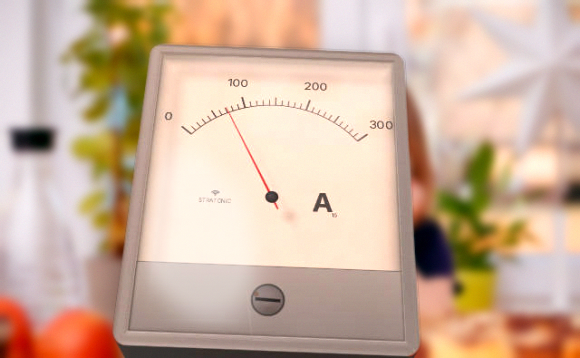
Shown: 70 A
